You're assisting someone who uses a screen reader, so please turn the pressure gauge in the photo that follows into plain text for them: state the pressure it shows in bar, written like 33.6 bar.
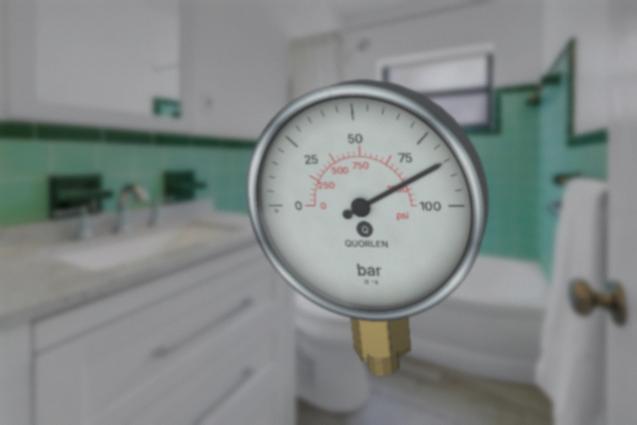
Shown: 85 bar
